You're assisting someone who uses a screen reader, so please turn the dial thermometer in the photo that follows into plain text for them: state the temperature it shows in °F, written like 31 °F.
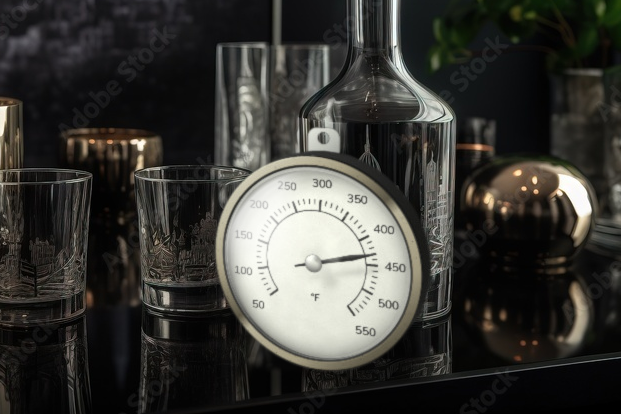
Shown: 430 °F
